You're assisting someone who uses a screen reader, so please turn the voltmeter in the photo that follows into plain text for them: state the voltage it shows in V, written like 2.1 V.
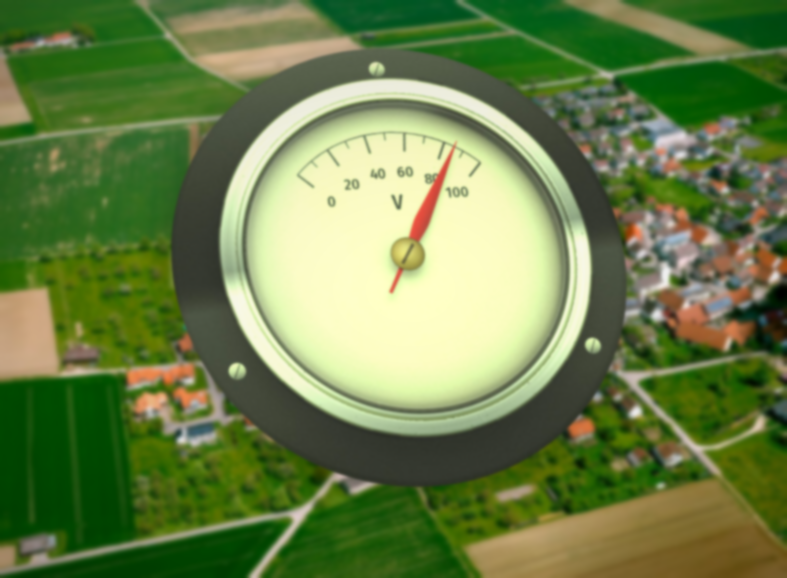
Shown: 85 V
